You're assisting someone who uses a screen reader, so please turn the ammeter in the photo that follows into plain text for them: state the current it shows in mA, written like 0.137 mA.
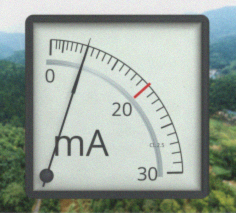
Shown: 10 mA
